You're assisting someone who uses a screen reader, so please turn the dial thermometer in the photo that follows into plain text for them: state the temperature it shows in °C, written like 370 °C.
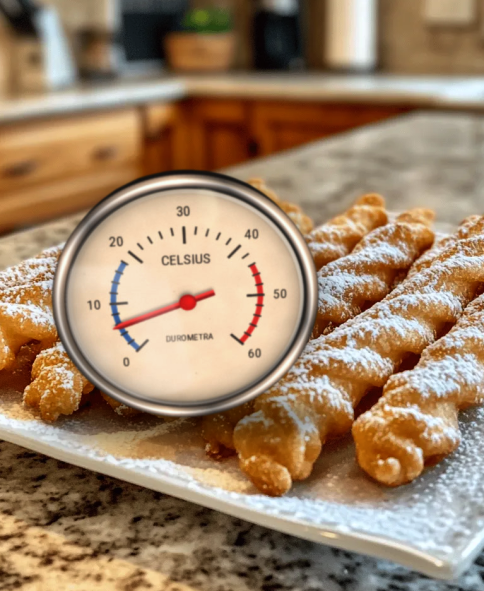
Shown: 6 °C
